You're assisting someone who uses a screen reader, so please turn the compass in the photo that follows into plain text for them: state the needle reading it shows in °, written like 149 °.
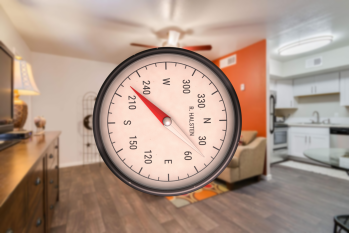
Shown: 225 °
